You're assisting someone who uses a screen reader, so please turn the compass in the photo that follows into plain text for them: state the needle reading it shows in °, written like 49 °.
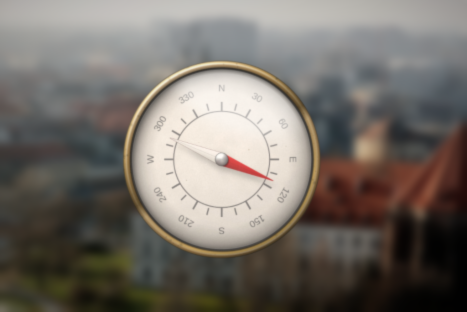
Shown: 112.5 °
